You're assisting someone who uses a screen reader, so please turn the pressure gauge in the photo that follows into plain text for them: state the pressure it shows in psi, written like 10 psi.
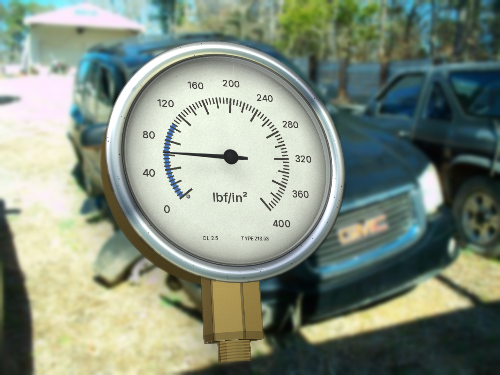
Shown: 60 psi
